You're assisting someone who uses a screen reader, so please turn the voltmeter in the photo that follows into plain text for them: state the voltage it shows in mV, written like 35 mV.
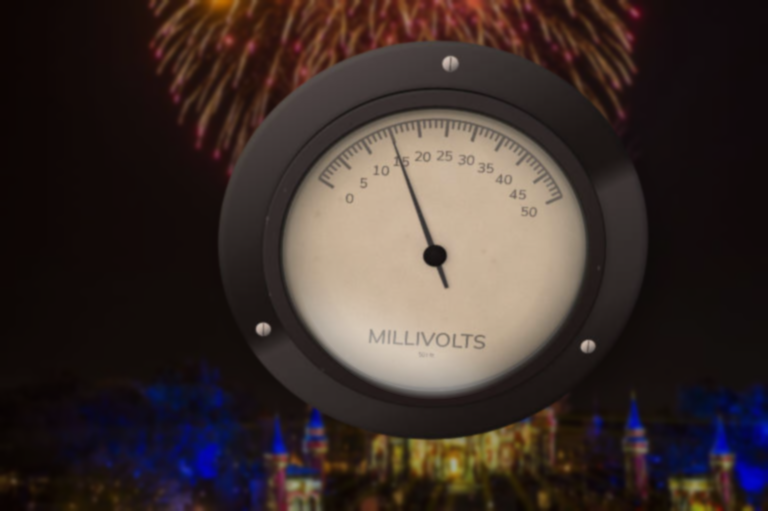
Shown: 15 mV
